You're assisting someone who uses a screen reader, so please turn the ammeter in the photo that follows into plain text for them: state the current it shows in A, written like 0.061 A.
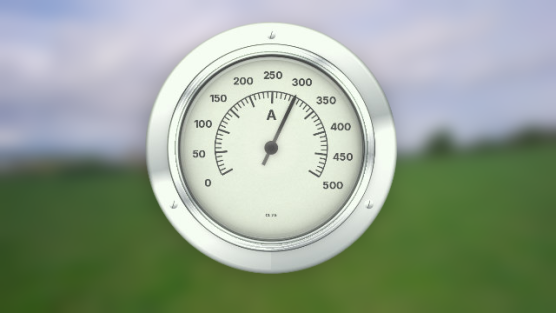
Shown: 300 A
